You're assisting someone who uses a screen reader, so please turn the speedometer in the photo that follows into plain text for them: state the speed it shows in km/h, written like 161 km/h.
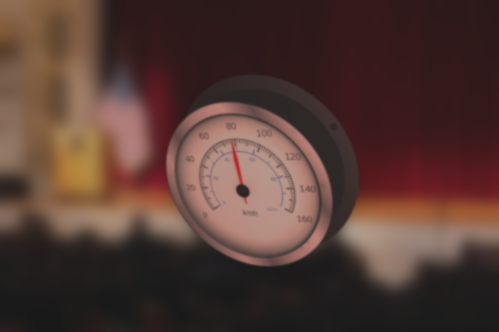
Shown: 80 km/h
